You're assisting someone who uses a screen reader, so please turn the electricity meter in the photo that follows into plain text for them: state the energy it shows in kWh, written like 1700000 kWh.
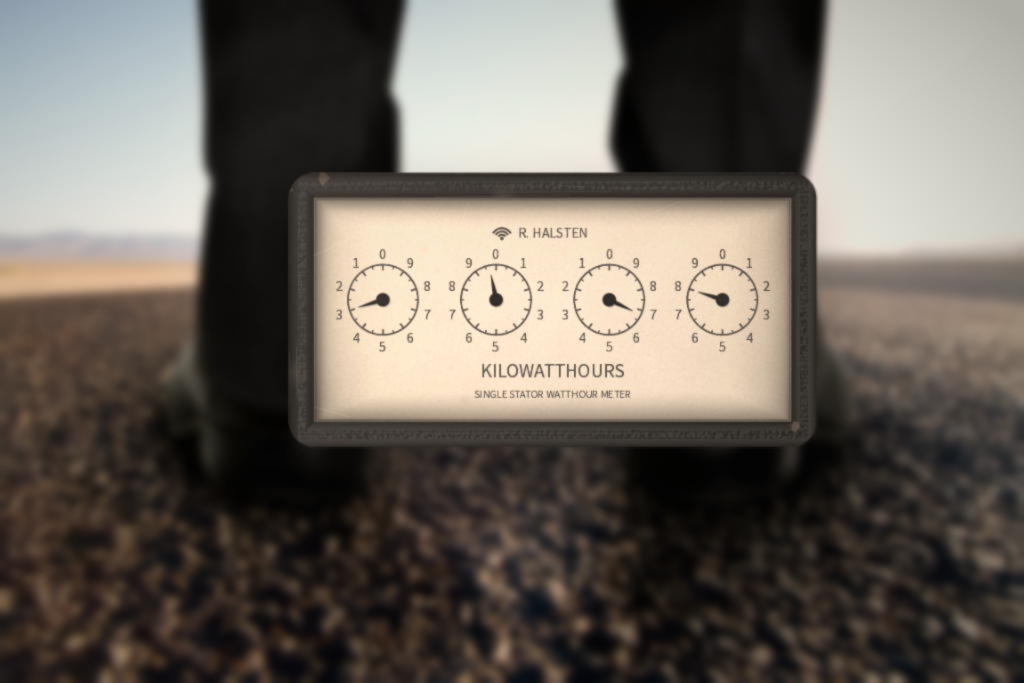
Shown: 2968 kWh
